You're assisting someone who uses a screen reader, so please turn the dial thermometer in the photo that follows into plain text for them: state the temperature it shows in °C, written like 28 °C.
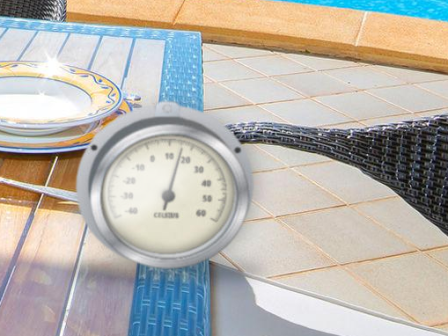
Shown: 15 °C
